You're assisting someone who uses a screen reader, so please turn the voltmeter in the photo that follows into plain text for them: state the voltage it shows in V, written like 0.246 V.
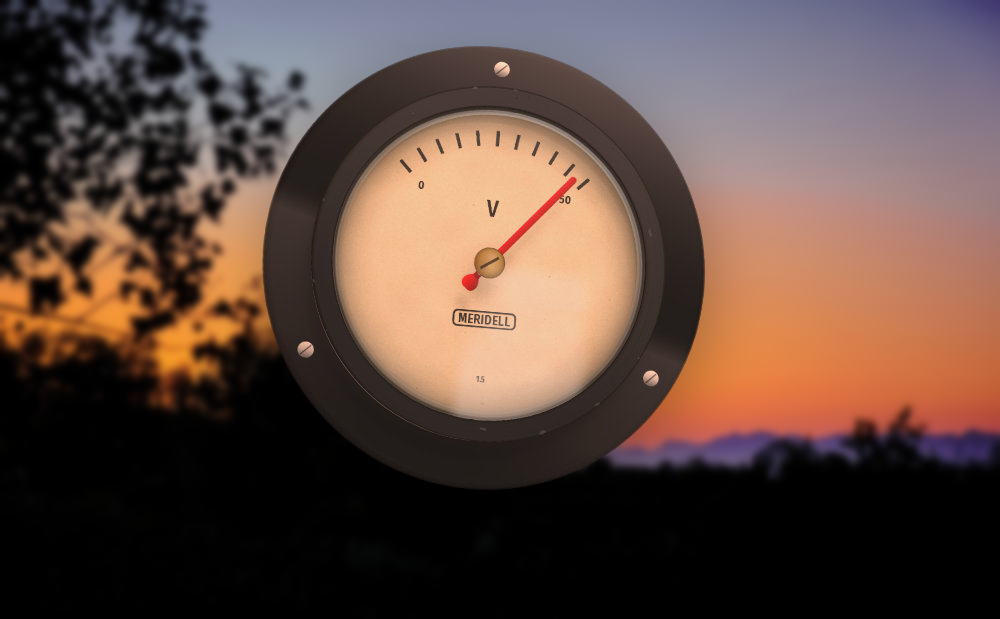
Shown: 47.5 V
